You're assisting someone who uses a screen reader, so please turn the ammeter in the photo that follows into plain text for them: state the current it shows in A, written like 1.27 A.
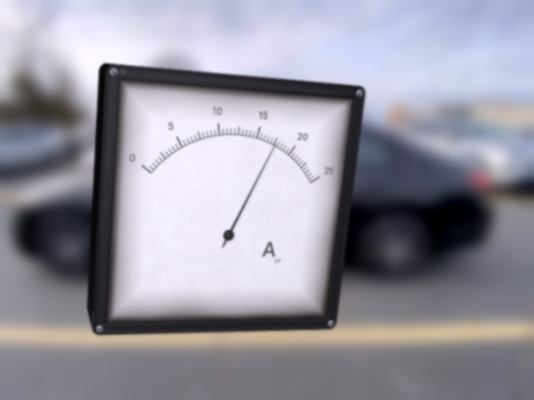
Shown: 17.5 A
